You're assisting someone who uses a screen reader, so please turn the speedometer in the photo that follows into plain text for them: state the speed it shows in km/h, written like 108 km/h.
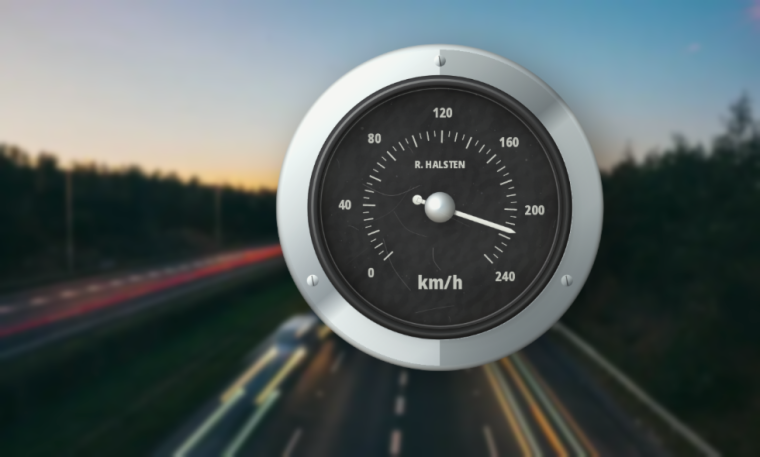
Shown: 215 km/h
